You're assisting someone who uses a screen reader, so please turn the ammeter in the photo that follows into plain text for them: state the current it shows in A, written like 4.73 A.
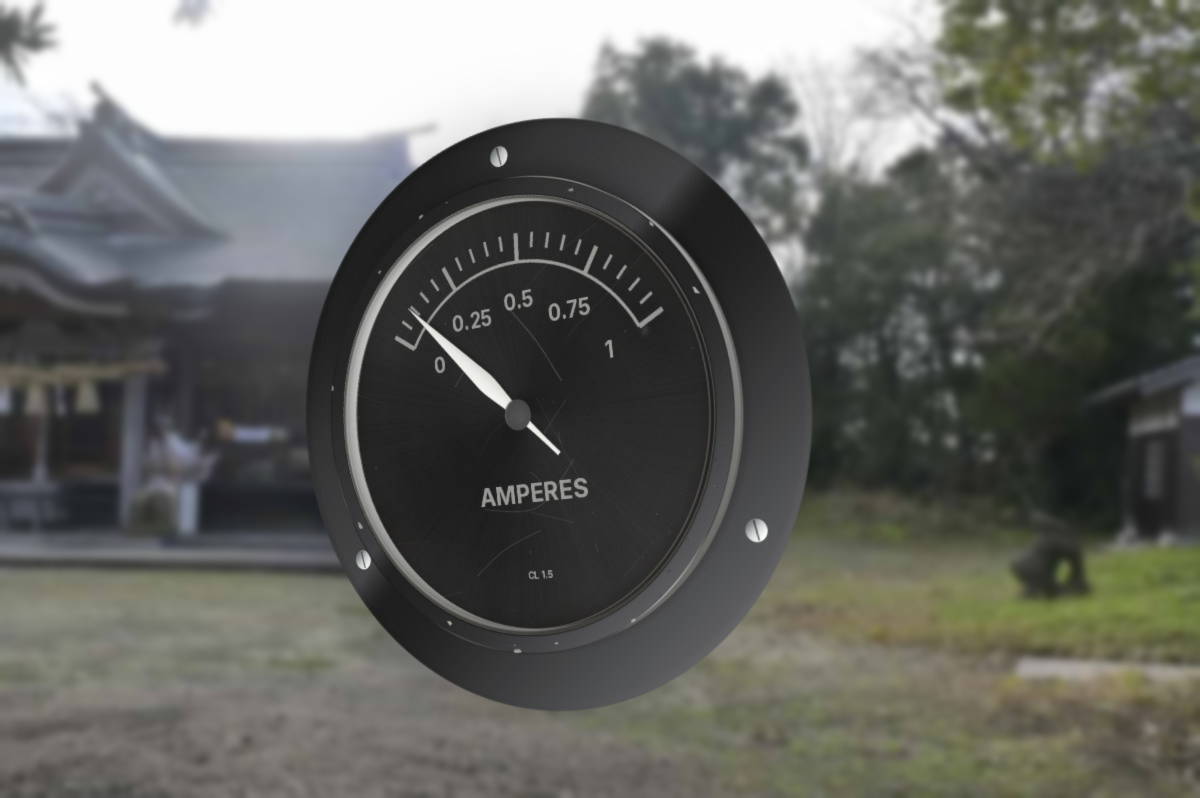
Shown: 0.1 A
